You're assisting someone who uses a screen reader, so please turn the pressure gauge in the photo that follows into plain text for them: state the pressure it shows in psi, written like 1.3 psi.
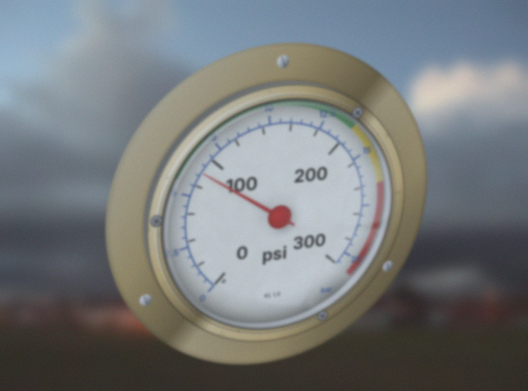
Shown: 90 psi
